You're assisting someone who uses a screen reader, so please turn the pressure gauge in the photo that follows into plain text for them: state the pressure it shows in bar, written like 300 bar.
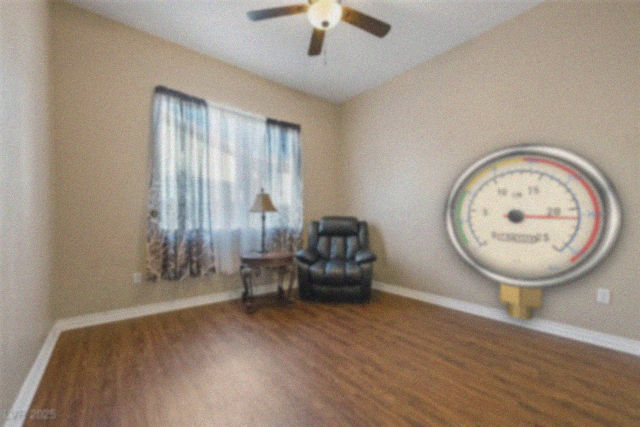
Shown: 21 bar
